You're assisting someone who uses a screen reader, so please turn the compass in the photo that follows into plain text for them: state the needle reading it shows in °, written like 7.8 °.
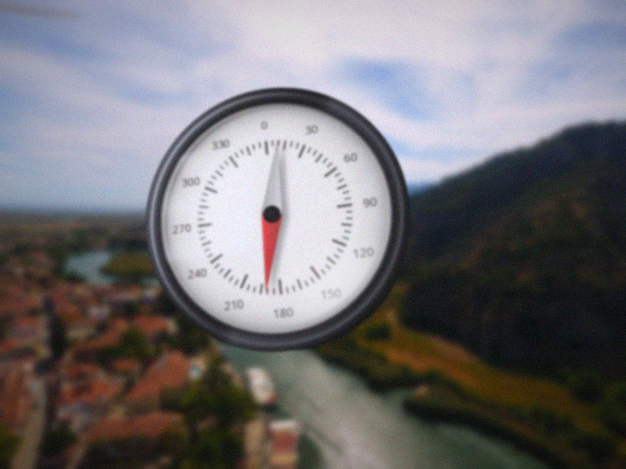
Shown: 190 °
